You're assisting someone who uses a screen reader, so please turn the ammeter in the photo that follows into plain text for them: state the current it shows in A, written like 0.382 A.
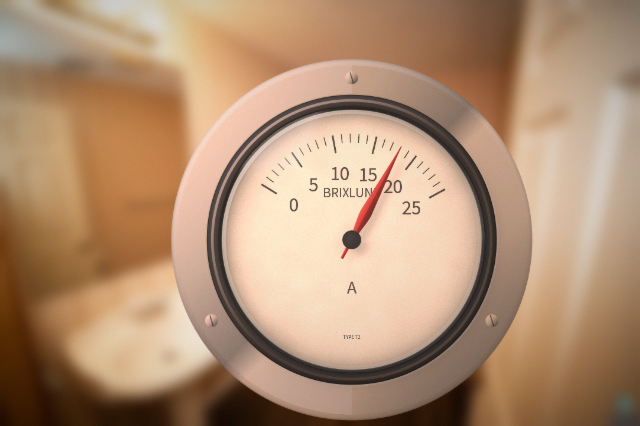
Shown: 18 A
